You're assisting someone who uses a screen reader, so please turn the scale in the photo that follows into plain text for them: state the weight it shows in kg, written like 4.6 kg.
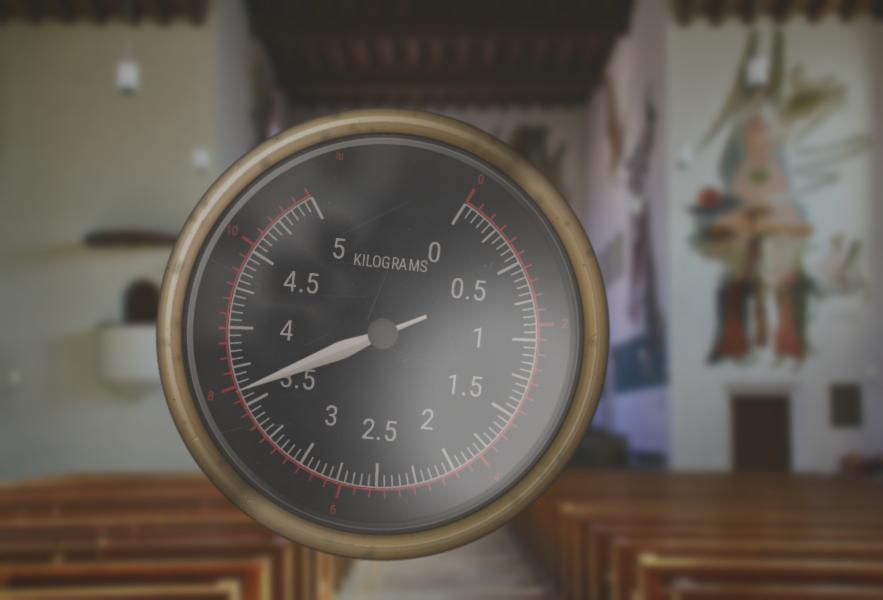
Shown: 3.6 kg
